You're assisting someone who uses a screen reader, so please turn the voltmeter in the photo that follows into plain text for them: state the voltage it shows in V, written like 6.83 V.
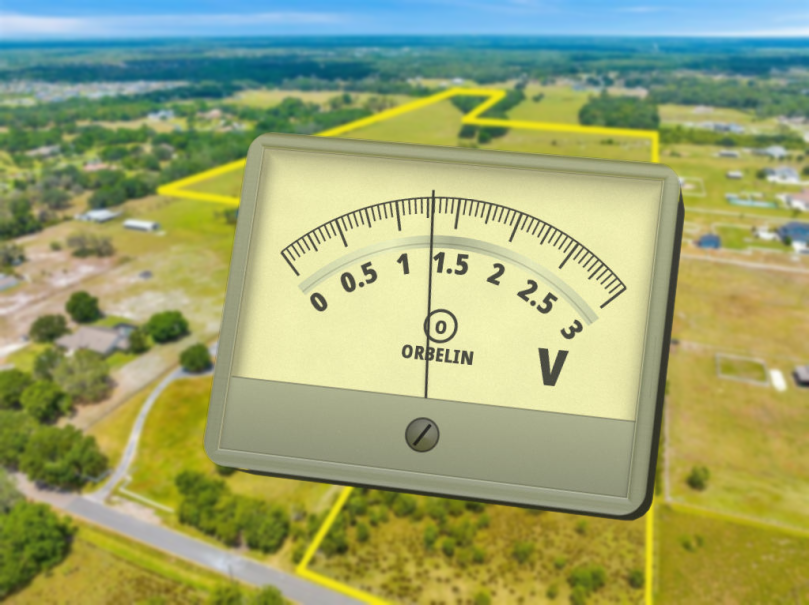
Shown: 1.3 V
